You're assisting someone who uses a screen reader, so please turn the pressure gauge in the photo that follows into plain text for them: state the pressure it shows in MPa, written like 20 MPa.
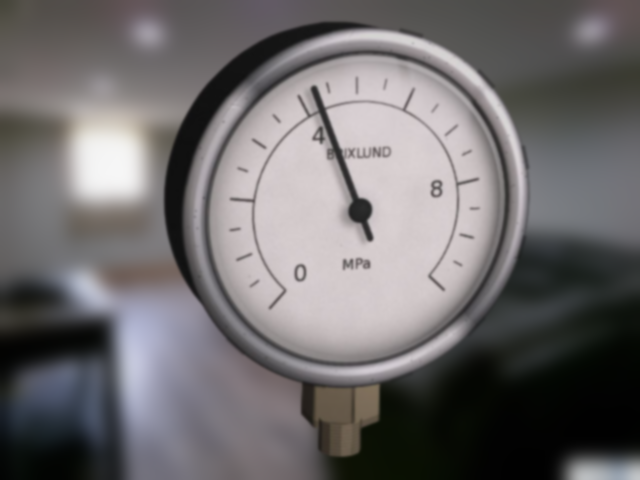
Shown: 4.25 MPa
